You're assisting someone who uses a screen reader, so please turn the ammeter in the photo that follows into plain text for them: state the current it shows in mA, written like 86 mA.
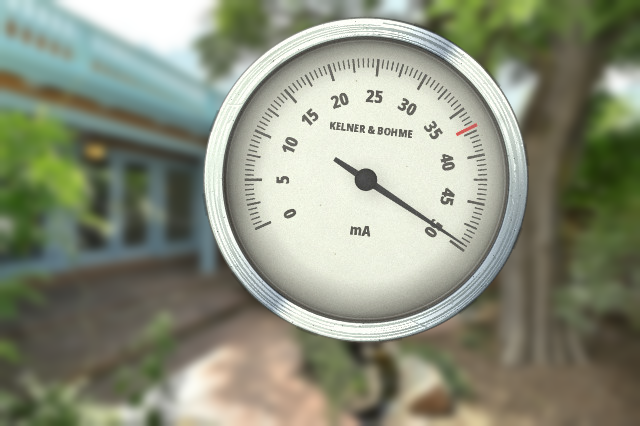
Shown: 49.5 mA
